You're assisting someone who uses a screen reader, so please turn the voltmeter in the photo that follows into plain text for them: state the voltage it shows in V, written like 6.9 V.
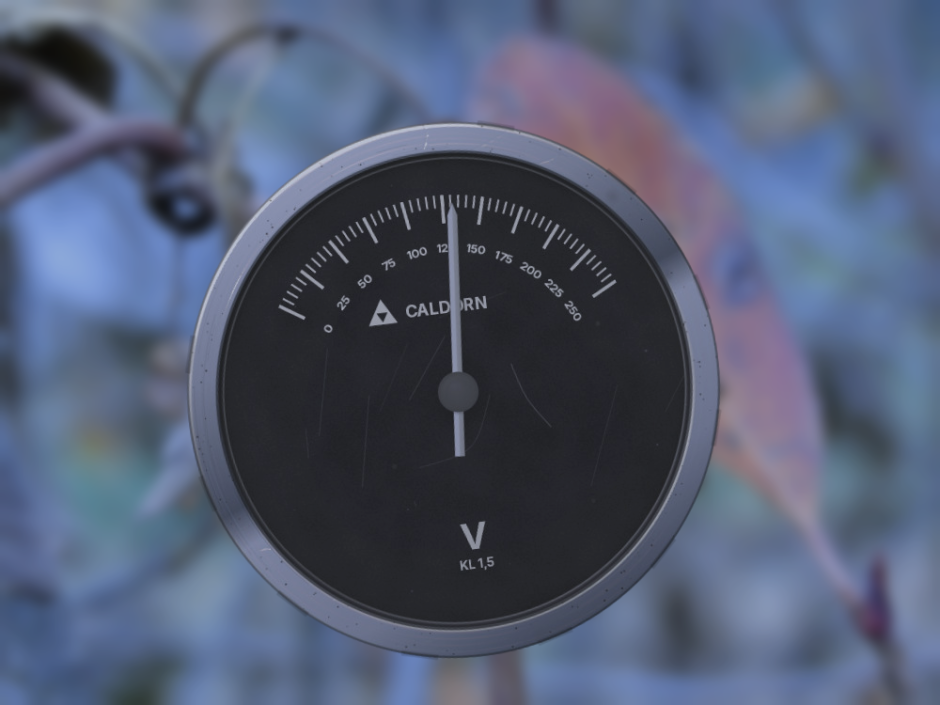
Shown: 130 V
